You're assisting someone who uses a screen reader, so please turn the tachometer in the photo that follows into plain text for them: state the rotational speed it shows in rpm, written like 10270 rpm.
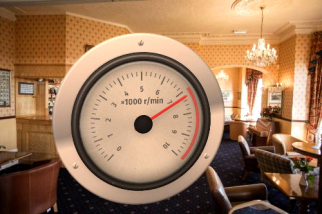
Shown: 7200 rpm
